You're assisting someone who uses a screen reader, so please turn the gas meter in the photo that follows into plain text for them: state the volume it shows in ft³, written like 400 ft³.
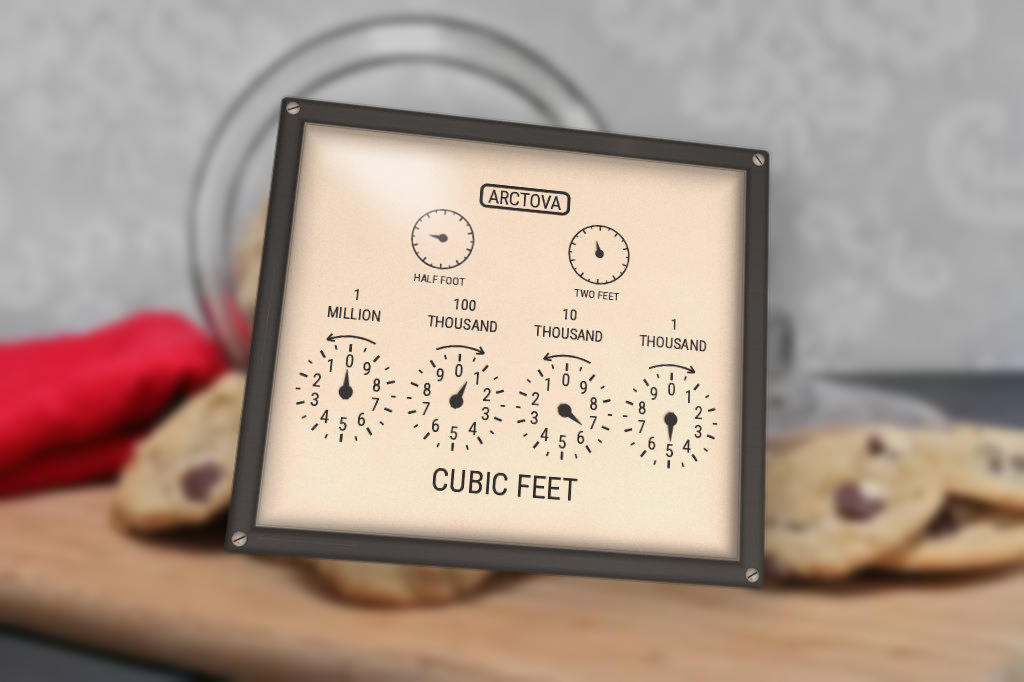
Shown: 6500 ft³
